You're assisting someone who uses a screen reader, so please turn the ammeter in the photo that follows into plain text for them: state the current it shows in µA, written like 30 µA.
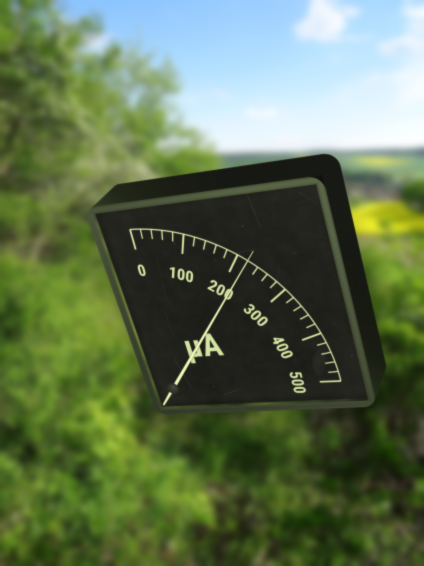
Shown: 220 µA
